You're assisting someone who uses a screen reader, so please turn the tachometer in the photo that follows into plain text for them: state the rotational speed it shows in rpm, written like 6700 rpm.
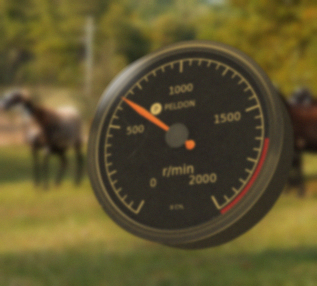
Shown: 650 rpm
